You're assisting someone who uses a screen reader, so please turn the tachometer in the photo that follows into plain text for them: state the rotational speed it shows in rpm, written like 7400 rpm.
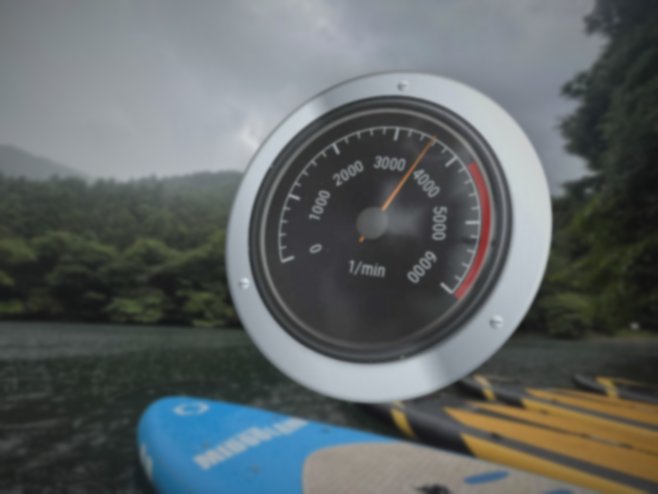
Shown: 3600 rpm
